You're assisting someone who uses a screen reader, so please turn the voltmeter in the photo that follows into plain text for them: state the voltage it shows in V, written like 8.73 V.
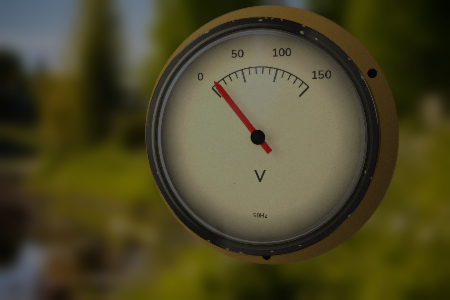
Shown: 10 V
